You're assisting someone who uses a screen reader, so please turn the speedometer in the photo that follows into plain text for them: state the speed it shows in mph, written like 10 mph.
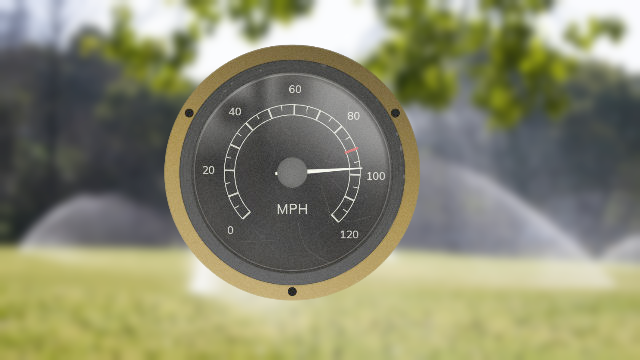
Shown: 97.5 mph
